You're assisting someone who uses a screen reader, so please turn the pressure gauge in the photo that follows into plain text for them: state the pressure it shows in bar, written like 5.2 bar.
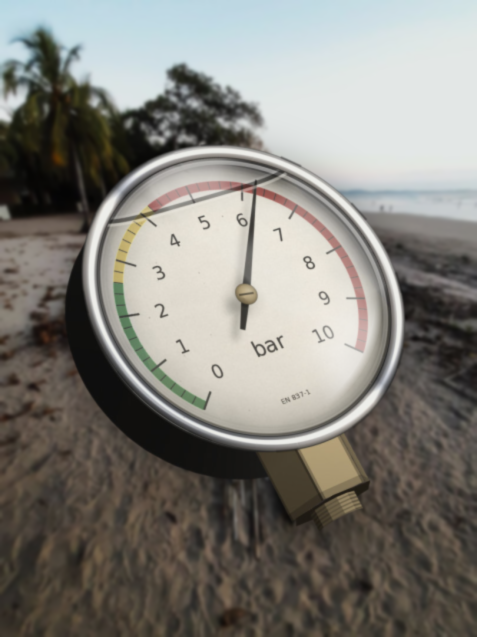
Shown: 6.2 bar
